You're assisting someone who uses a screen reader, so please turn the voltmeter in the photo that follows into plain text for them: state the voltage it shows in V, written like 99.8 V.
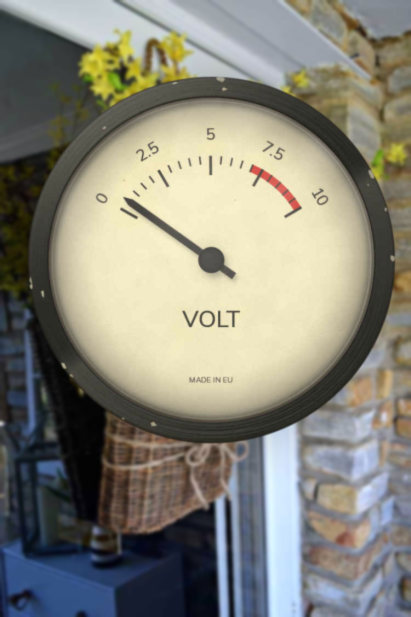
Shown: 0.5 V
